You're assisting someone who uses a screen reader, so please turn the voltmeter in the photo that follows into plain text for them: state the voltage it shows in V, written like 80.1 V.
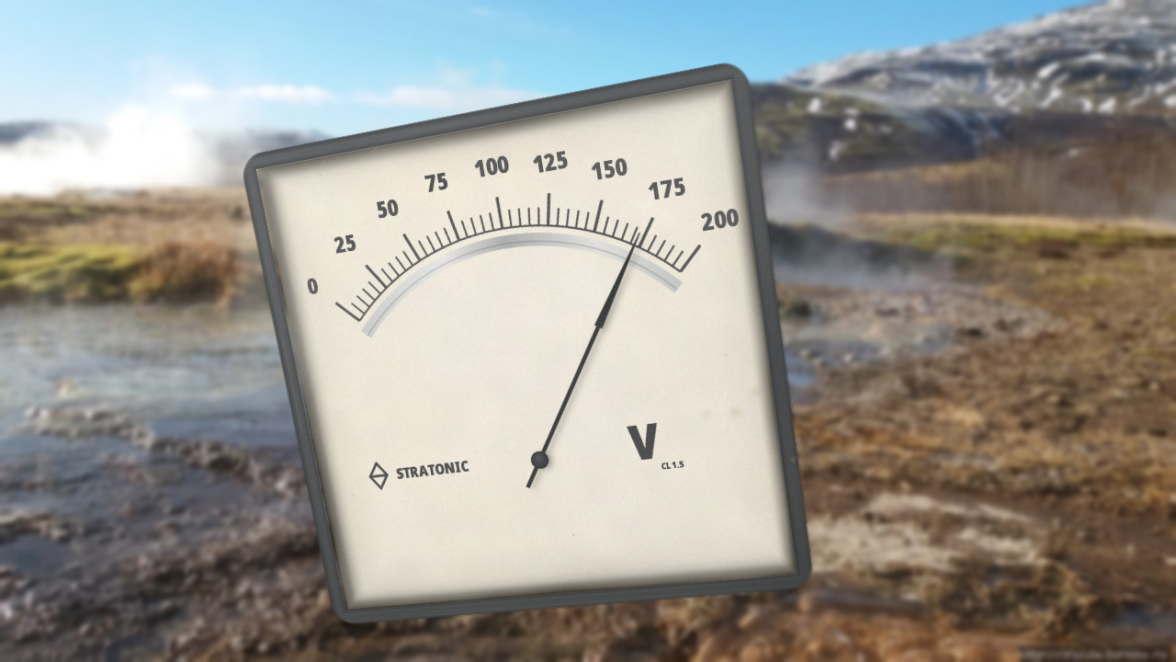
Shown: 172.5 V
